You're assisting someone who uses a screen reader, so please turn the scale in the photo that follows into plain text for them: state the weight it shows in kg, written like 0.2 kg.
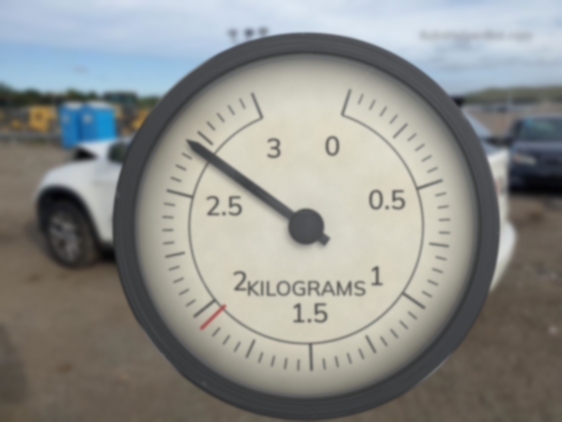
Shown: 2.7 kg
